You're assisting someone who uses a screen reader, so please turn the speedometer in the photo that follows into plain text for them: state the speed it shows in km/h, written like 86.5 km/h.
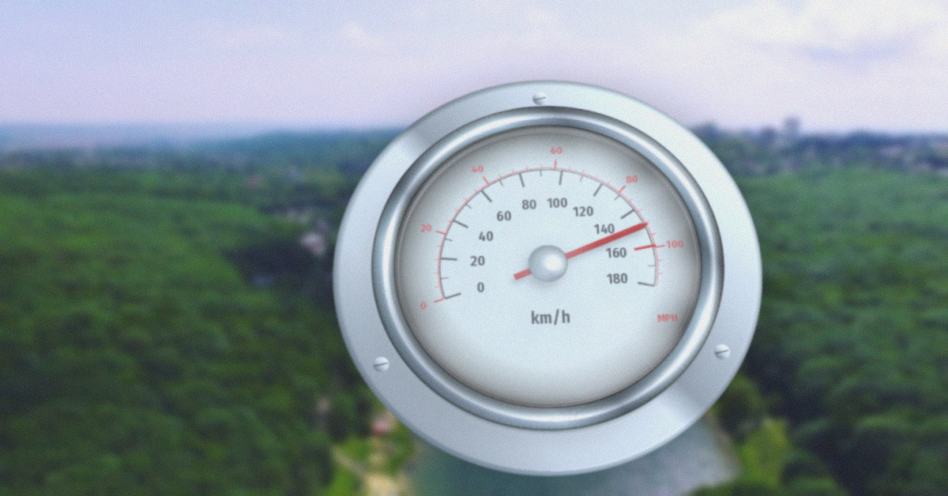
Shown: 150 km/h
